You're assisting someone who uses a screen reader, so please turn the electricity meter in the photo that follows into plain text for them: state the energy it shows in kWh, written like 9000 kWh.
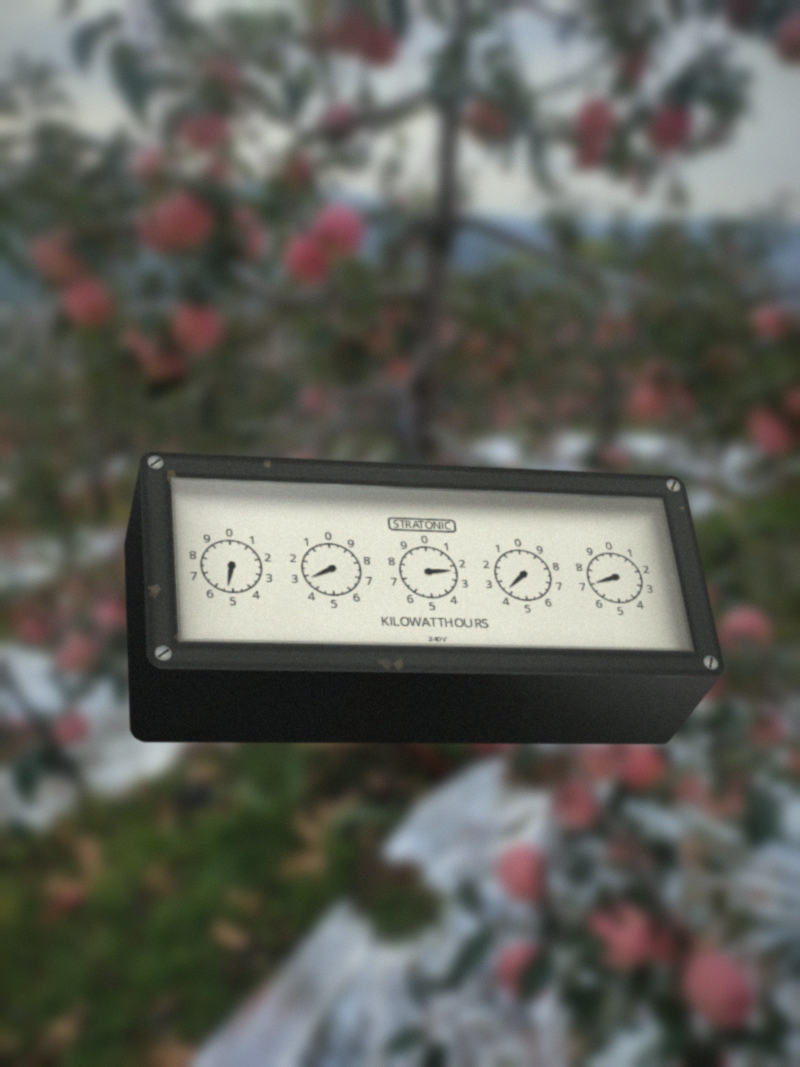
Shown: 53237 kWh
